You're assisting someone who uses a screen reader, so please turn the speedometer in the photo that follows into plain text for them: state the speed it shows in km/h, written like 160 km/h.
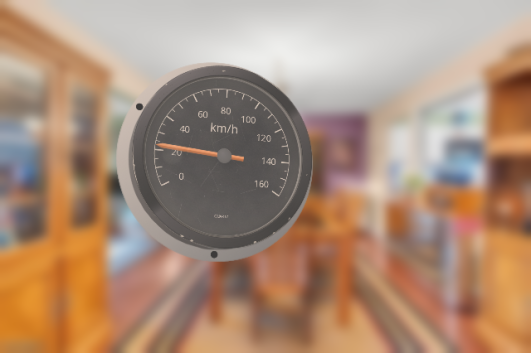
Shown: 22.5 km/h
